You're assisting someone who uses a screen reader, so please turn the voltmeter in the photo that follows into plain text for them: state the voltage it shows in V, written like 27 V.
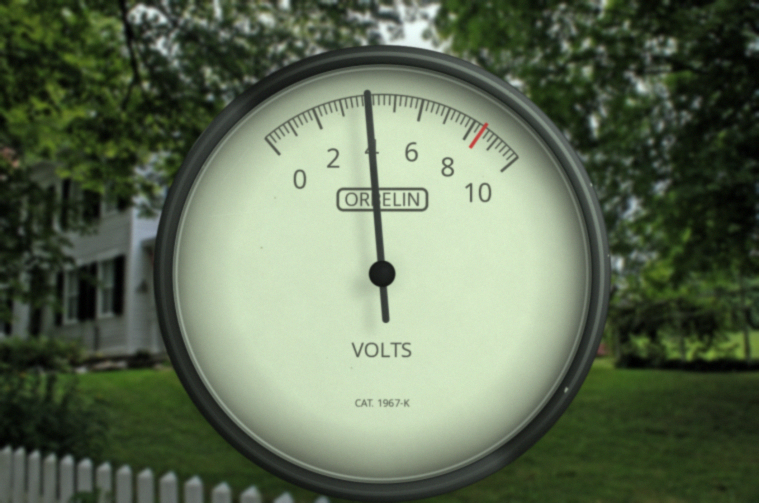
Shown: 4 V
